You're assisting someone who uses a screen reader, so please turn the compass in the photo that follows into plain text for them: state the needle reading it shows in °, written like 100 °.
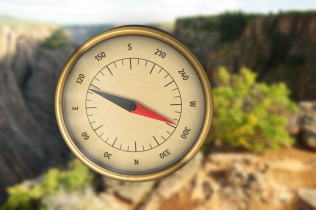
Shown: 295 °
